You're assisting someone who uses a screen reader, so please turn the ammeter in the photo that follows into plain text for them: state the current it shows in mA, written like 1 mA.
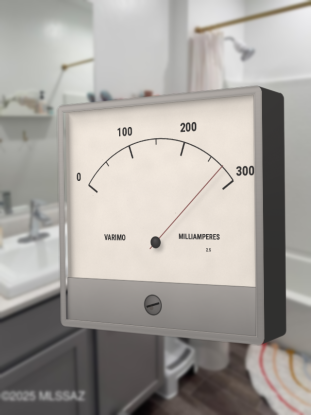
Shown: 275 mA
